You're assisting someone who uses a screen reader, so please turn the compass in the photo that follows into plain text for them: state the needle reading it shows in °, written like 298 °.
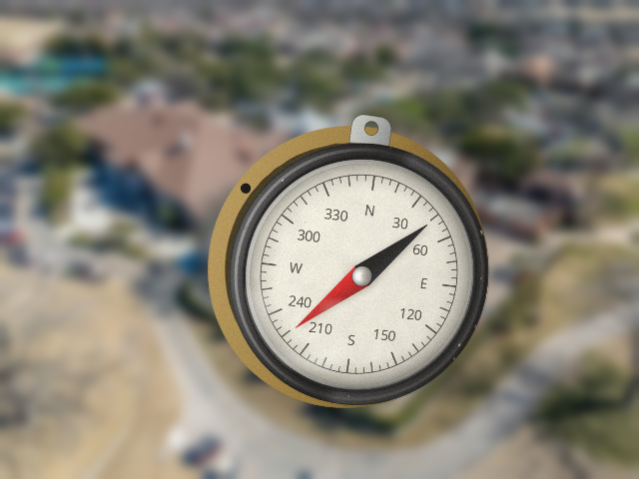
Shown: 225 °
